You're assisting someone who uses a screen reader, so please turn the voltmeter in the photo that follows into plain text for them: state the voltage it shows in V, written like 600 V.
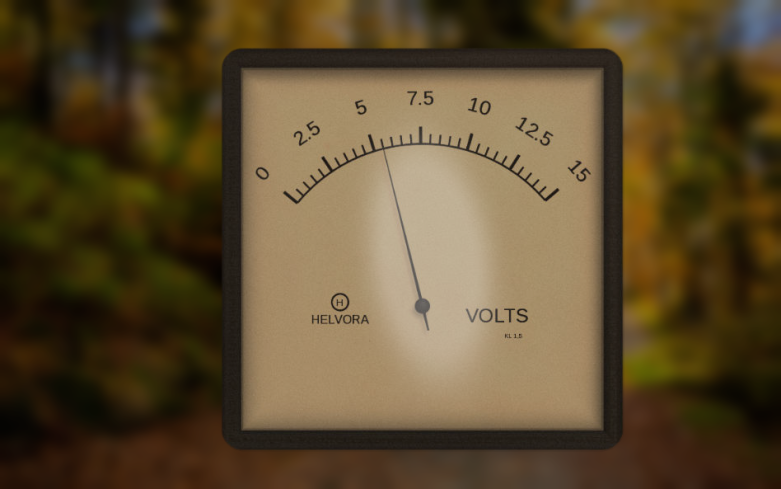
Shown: 5.5 V
